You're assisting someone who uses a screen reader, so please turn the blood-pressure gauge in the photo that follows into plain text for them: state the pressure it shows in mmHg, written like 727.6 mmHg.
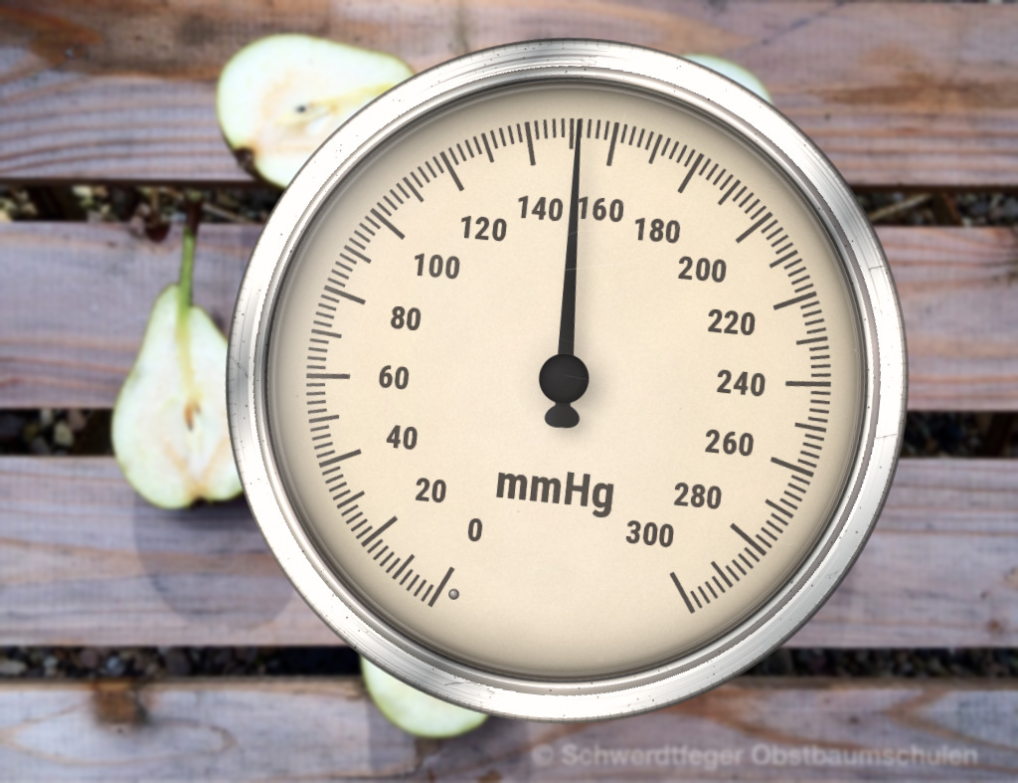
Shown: 152 mmHg
